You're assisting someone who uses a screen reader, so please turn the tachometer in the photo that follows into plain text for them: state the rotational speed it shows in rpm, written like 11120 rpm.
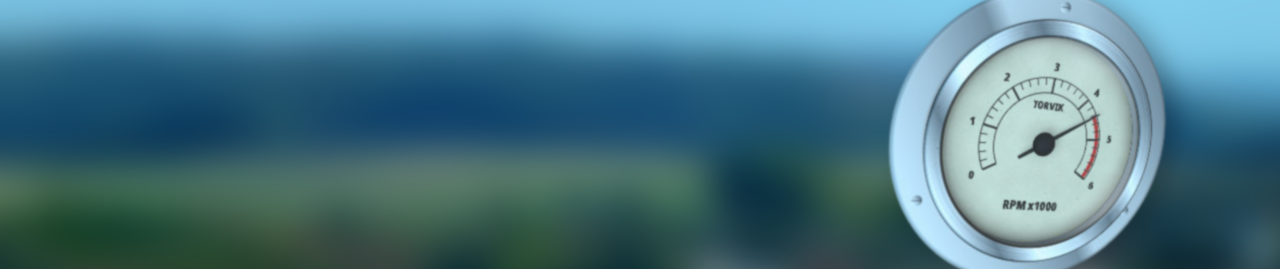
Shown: 4400 rpm
